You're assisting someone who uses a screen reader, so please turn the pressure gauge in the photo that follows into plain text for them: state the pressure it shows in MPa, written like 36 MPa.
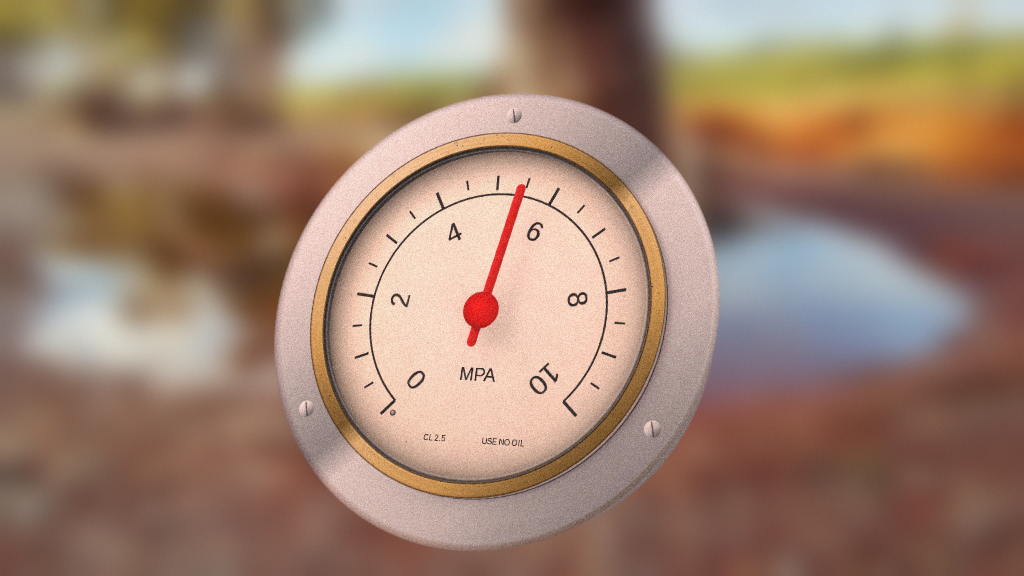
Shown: 5.5 MPa
